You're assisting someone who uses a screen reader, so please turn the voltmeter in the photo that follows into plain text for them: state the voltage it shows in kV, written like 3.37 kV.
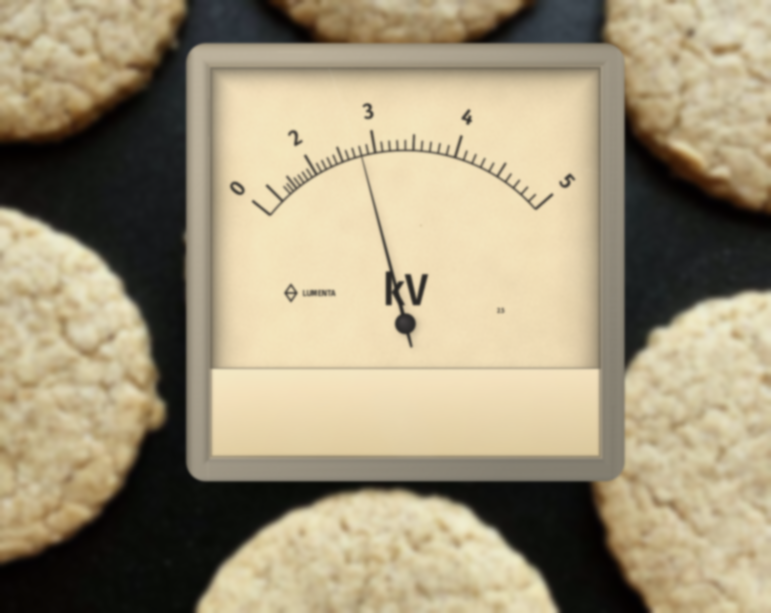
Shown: 2.8 kV
